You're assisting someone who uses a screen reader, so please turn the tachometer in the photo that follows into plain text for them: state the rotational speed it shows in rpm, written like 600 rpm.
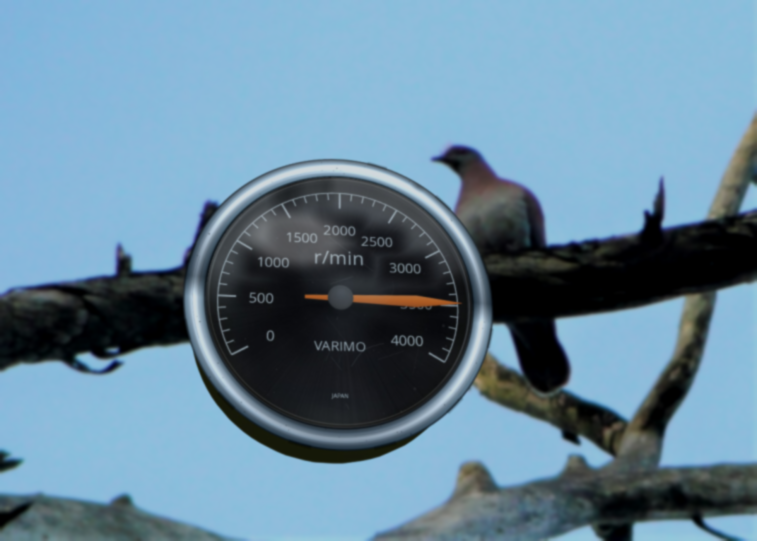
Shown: 3500 rpm
